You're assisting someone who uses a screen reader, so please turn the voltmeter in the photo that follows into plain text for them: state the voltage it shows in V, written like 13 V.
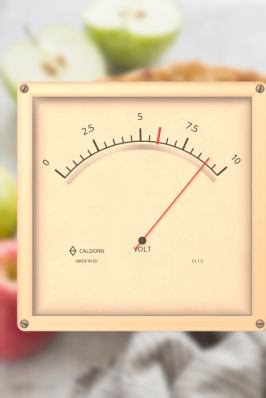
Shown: 9 V
